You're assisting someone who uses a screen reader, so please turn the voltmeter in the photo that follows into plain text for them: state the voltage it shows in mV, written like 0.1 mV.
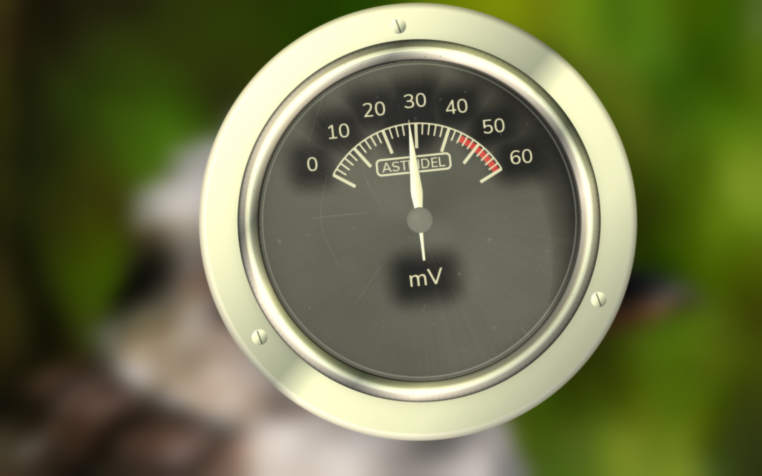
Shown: 28 mV
